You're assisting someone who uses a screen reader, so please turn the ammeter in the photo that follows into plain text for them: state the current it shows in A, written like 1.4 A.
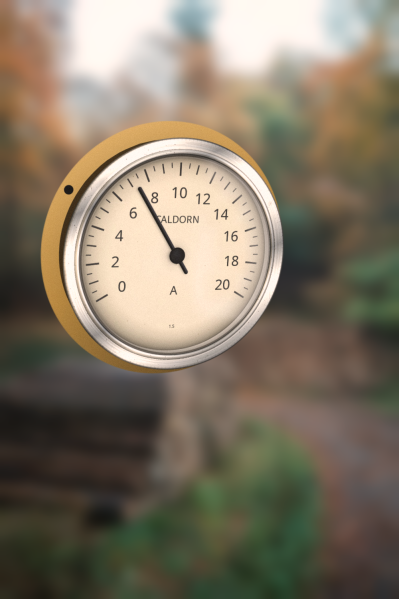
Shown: 7.25 A
